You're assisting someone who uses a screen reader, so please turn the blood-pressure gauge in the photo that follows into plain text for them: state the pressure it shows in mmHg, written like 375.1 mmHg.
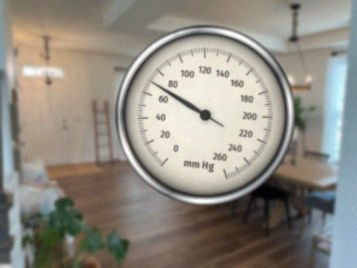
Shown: 70 mmHg
